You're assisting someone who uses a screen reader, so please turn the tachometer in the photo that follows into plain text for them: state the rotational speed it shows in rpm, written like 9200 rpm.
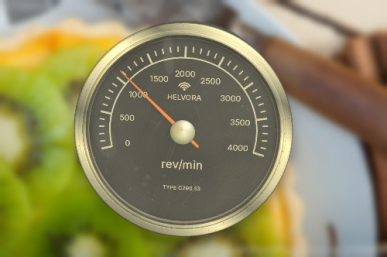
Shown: 1100 rpm
